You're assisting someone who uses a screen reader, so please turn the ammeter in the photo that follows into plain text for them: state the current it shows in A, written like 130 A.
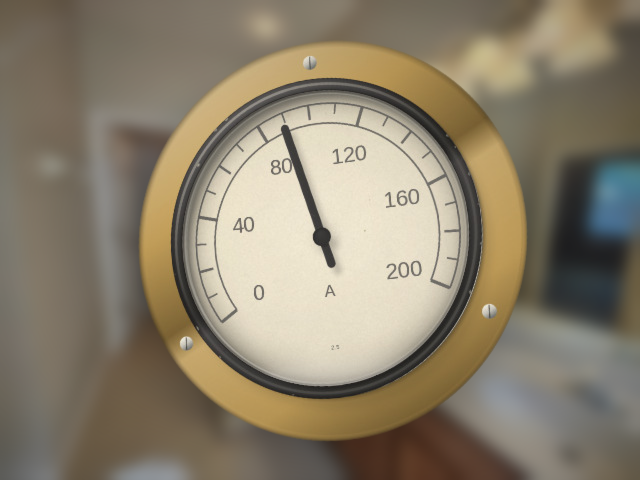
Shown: 90 A
